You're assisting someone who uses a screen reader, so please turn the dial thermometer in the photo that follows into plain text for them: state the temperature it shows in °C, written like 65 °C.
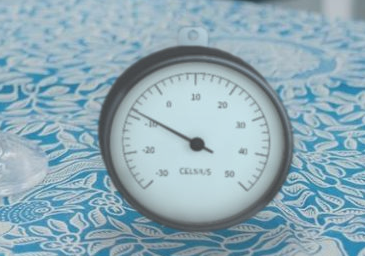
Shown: -8 °C
